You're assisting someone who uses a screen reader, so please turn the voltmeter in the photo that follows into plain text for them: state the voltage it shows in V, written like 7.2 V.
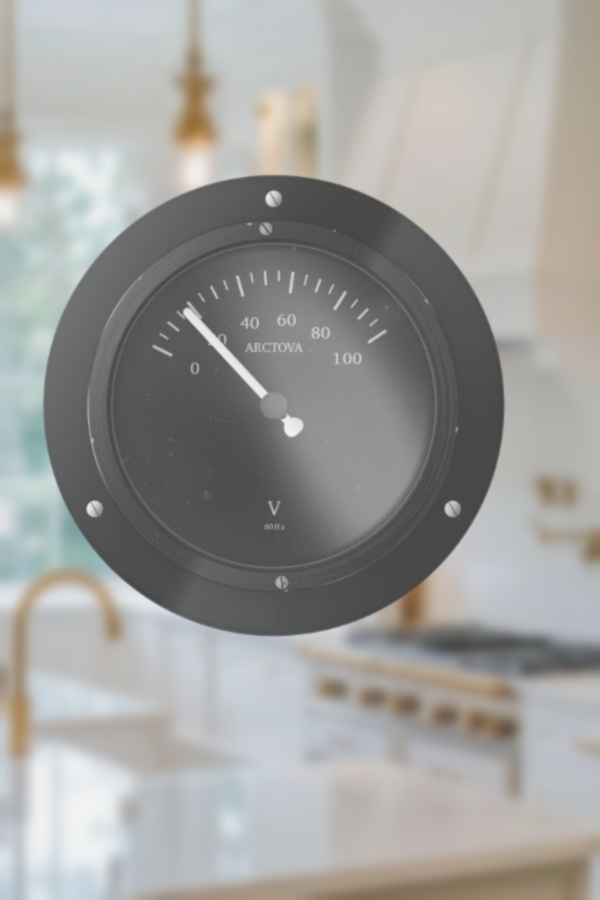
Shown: 17.5 V
